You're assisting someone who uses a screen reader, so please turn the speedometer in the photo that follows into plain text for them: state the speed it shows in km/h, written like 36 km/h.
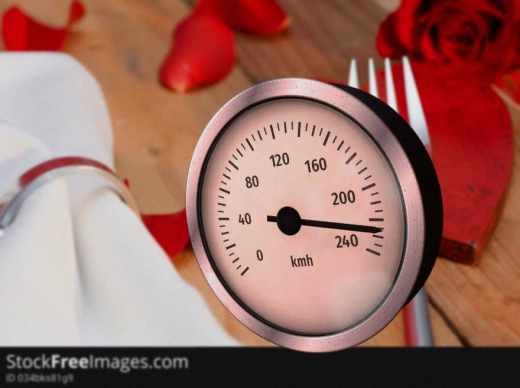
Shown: 225 km/h
